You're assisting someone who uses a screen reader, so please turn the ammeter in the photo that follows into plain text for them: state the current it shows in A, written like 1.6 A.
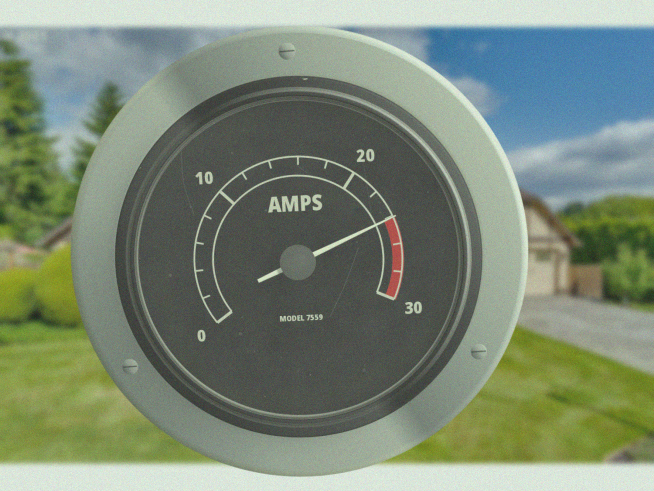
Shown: 24 A
